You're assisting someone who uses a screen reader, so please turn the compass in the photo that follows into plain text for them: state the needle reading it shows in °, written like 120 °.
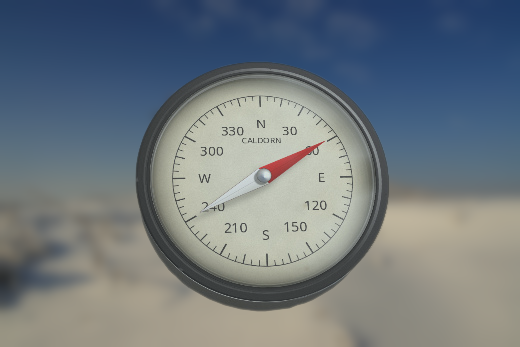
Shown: 60 °
